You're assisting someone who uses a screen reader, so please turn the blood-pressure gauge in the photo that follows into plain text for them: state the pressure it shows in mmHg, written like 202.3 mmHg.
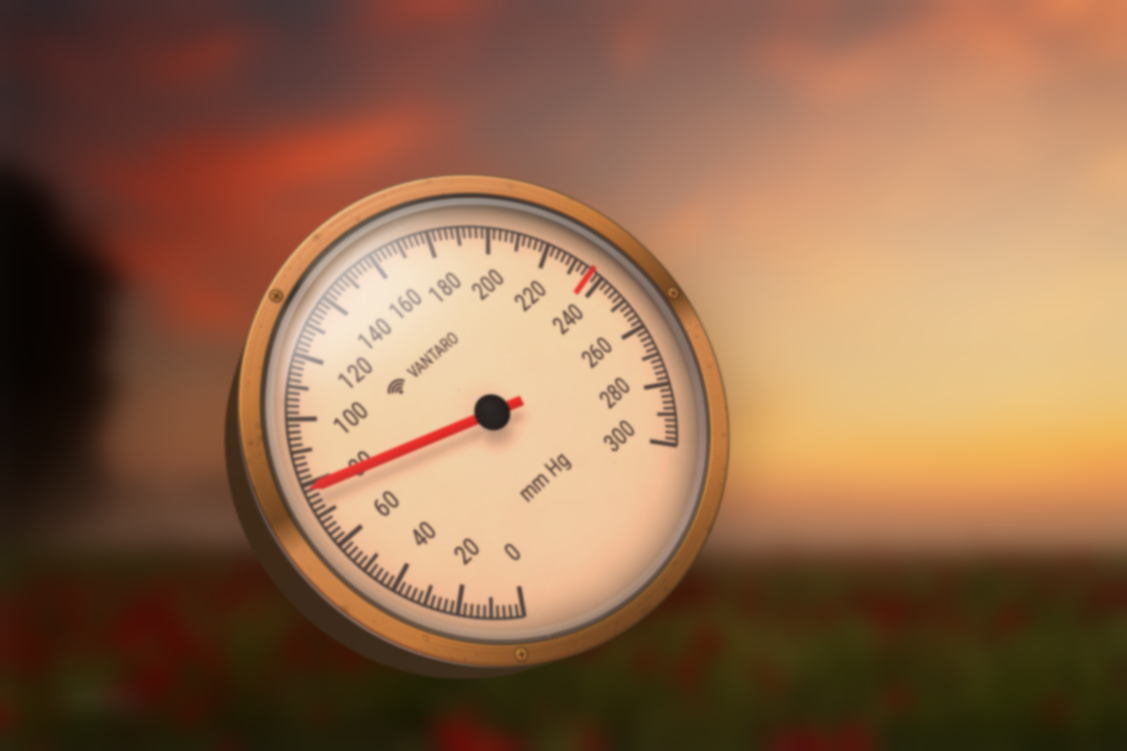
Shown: 78 mmHg
